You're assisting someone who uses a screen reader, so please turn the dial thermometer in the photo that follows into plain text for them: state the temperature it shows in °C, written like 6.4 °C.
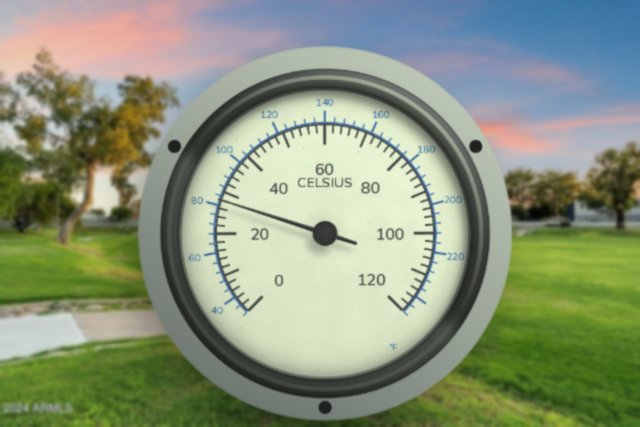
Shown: 28 °C
